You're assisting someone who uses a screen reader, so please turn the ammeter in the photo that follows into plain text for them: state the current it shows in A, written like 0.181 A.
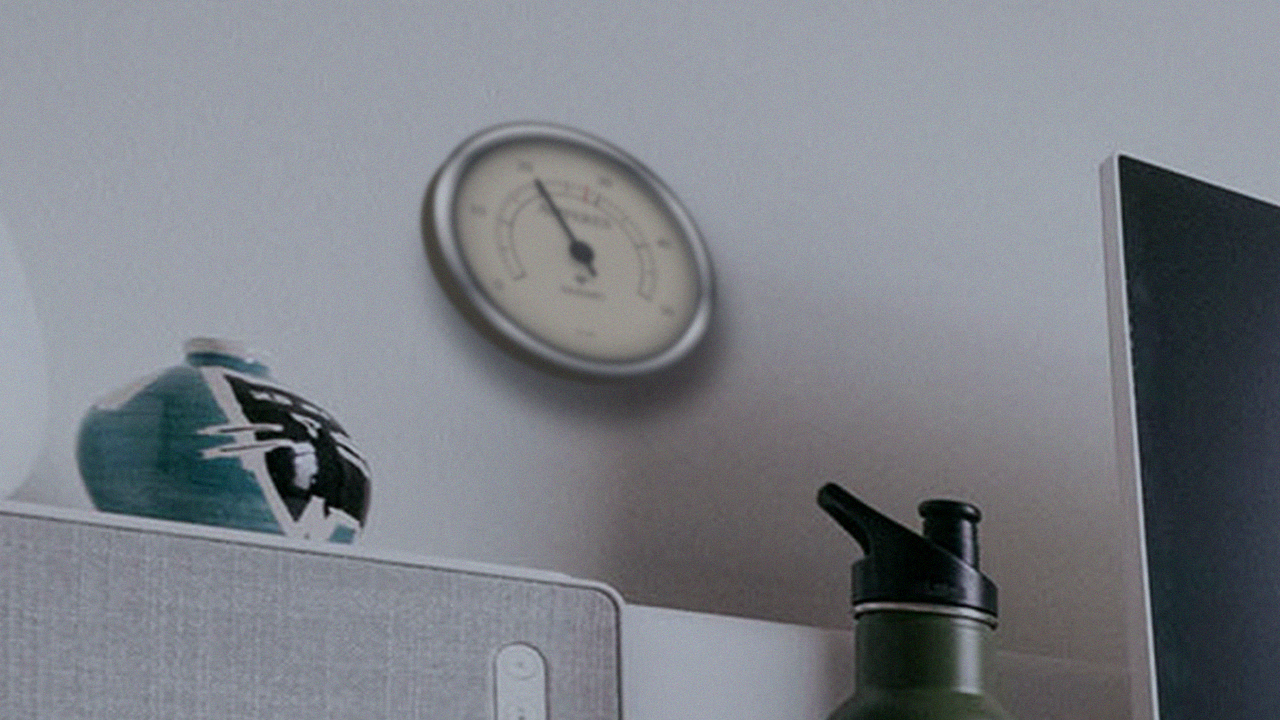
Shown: 20 A
